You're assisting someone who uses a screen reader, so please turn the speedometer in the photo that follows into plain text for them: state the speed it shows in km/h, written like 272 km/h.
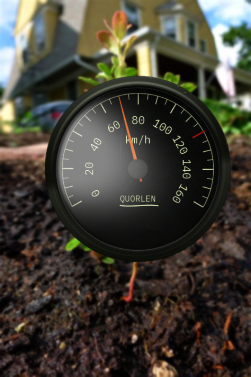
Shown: 70 km/h
